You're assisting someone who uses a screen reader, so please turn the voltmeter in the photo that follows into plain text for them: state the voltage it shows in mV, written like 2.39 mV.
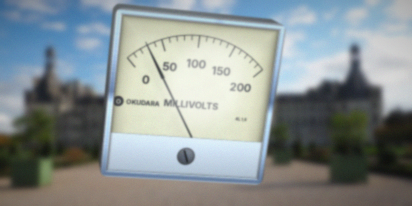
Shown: 30 mV
